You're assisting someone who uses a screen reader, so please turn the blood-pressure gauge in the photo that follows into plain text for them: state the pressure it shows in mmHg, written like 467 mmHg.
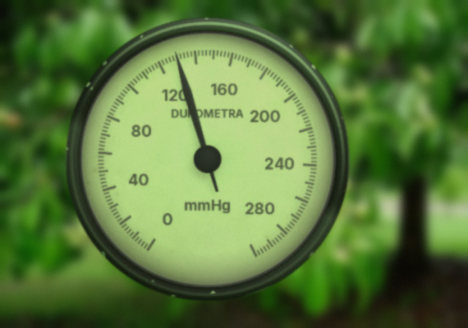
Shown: 130 mmHg
